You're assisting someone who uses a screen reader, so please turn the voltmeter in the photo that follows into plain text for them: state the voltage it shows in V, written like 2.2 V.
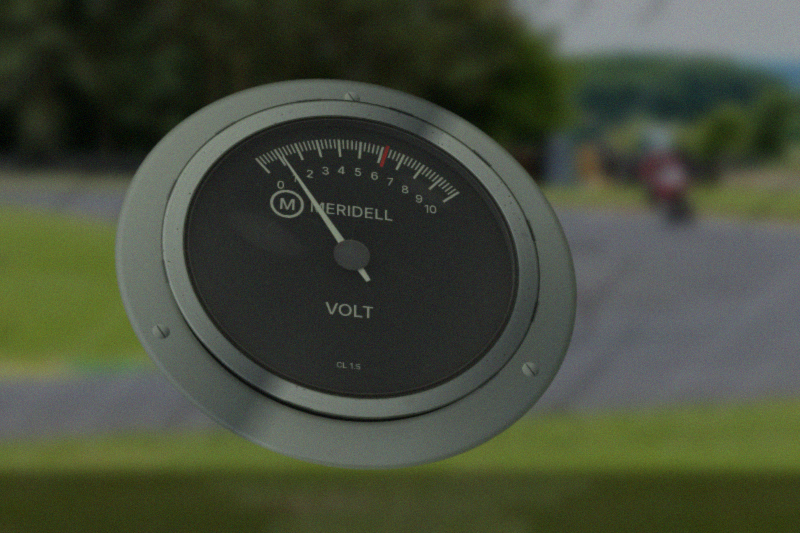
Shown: 1 V
